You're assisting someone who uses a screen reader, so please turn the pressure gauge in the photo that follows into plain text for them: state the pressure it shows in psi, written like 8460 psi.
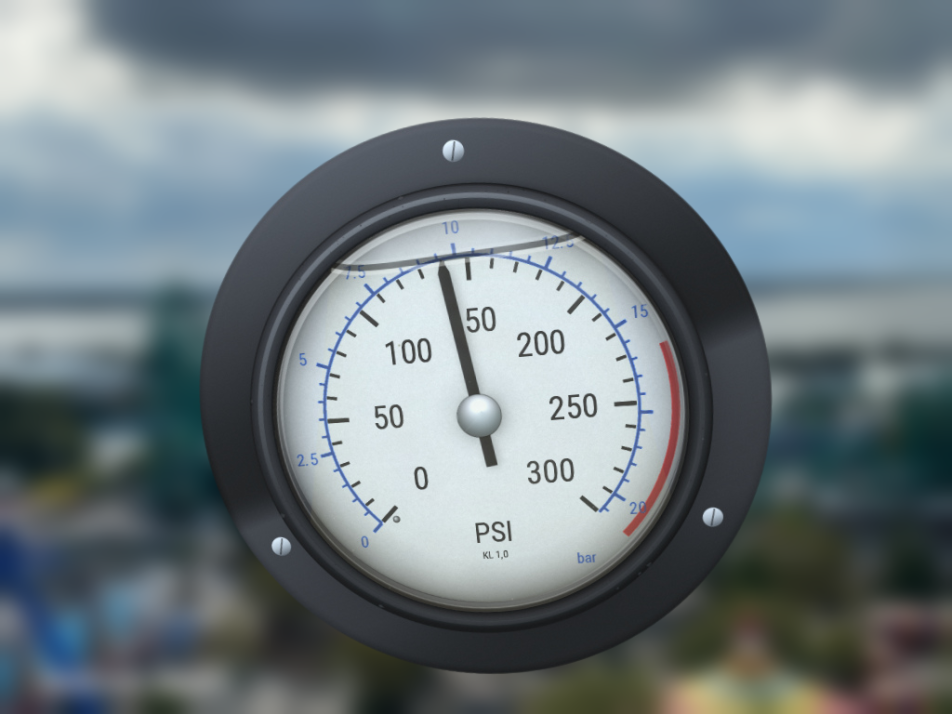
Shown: 140 psi
